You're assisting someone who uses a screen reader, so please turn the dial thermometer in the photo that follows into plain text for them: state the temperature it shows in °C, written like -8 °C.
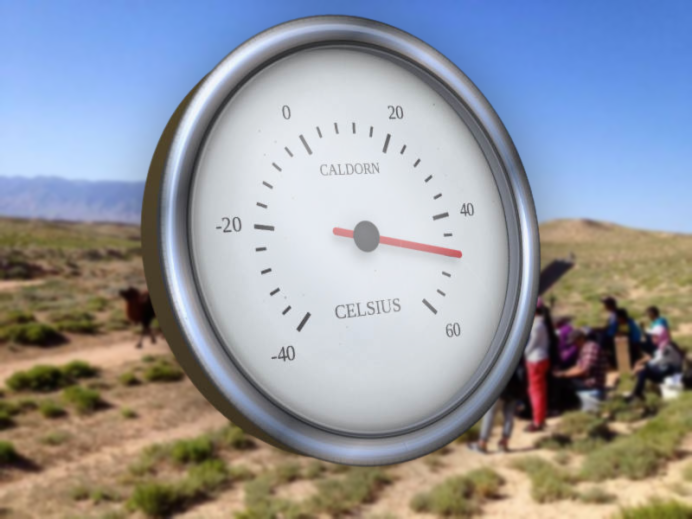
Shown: 48 °C
